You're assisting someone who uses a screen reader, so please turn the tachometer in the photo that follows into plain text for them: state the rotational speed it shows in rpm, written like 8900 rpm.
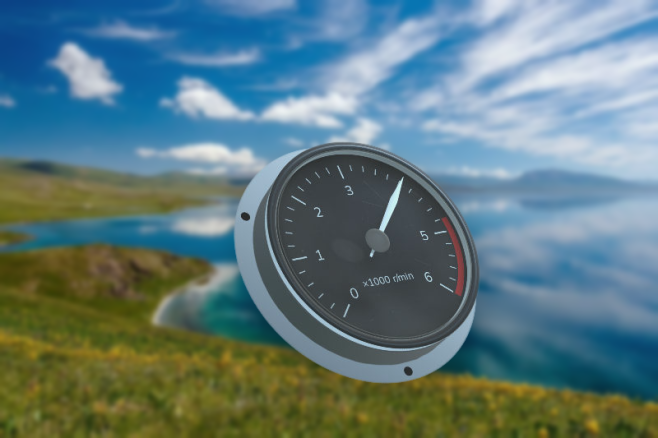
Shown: 4000 rpm
